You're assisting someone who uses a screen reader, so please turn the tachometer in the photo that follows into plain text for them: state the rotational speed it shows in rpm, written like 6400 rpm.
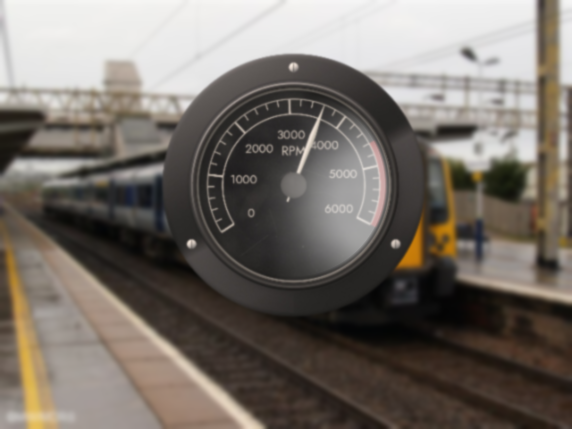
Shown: 3600 rpm
